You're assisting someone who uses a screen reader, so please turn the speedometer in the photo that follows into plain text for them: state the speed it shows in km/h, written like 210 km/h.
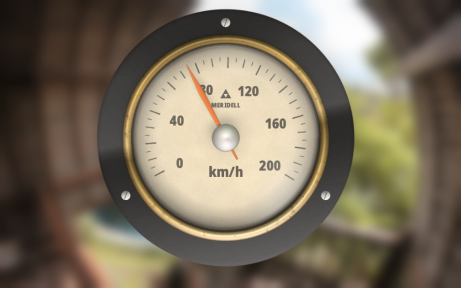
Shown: 75 km/h
